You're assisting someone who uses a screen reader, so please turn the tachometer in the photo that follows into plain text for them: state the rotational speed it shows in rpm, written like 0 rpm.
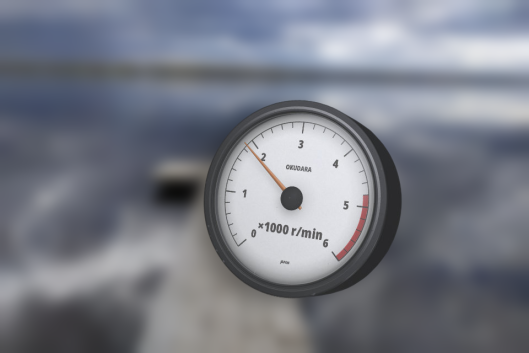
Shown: 1900 rpm
